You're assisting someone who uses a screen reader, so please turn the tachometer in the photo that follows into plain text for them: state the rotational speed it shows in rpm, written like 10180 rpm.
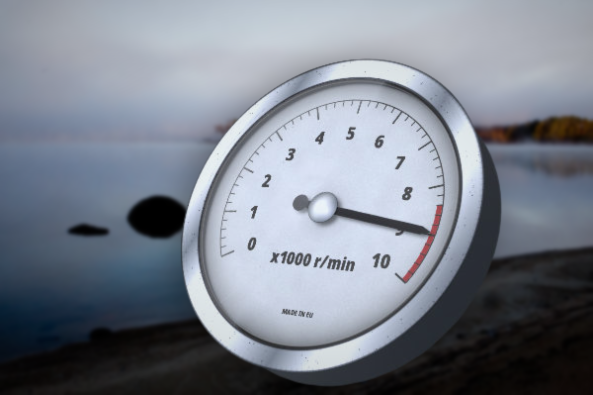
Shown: 9000 rpm
